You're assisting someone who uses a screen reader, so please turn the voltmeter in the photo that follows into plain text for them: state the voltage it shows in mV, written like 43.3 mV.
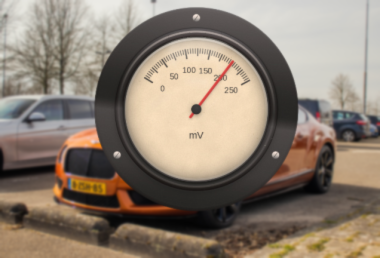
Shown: 200 mV
